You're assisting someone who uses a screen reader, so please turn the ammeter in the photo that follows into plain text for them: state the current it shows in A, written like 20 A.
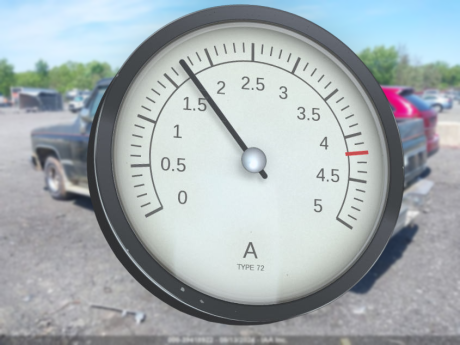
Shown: 1.7 A
